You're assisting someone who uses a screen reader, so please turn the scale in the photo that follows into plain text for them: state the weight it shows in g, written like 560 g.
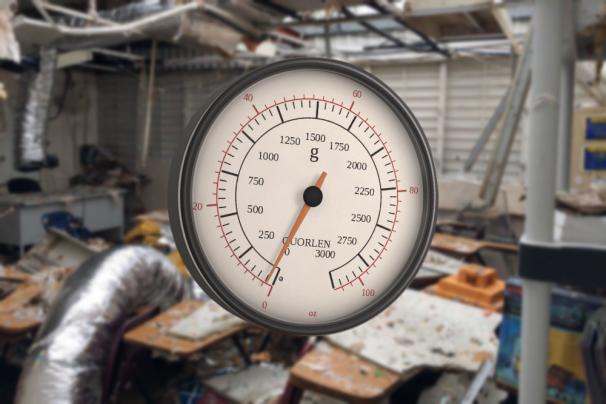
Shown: 50 g
